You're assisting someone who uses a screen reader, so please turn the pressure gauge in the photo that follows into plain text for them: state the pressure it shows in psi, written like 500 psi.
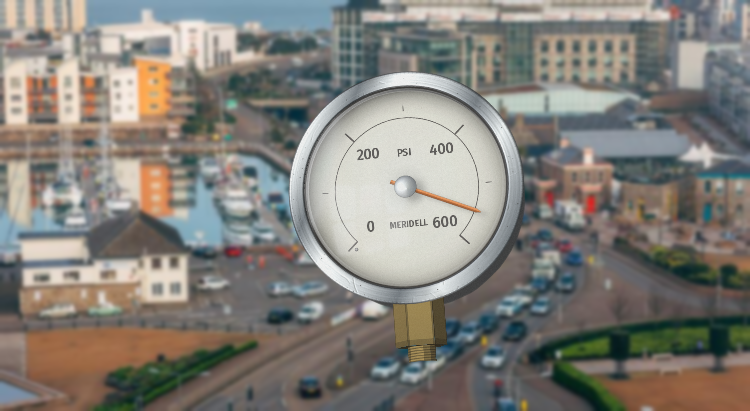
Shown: 550 psi
